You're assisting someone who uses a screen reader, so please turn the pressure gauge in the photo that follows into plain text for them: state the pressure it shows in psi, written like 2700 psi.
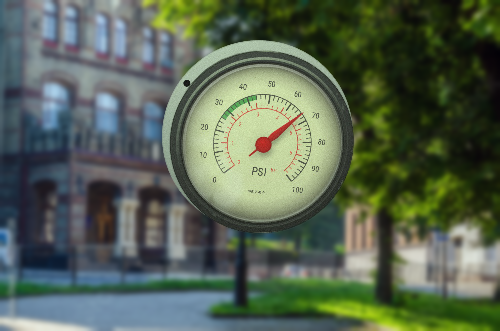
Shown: 66 psi
